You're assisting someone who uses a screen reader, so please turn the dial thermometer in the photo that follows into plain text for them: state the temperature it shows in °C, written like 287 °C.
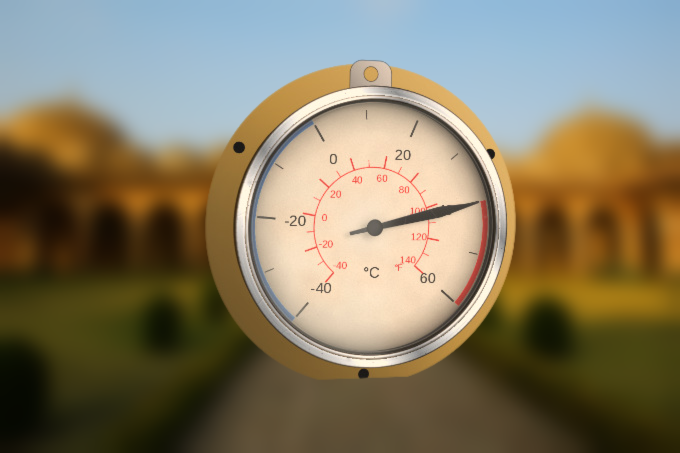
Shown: 40 °C
